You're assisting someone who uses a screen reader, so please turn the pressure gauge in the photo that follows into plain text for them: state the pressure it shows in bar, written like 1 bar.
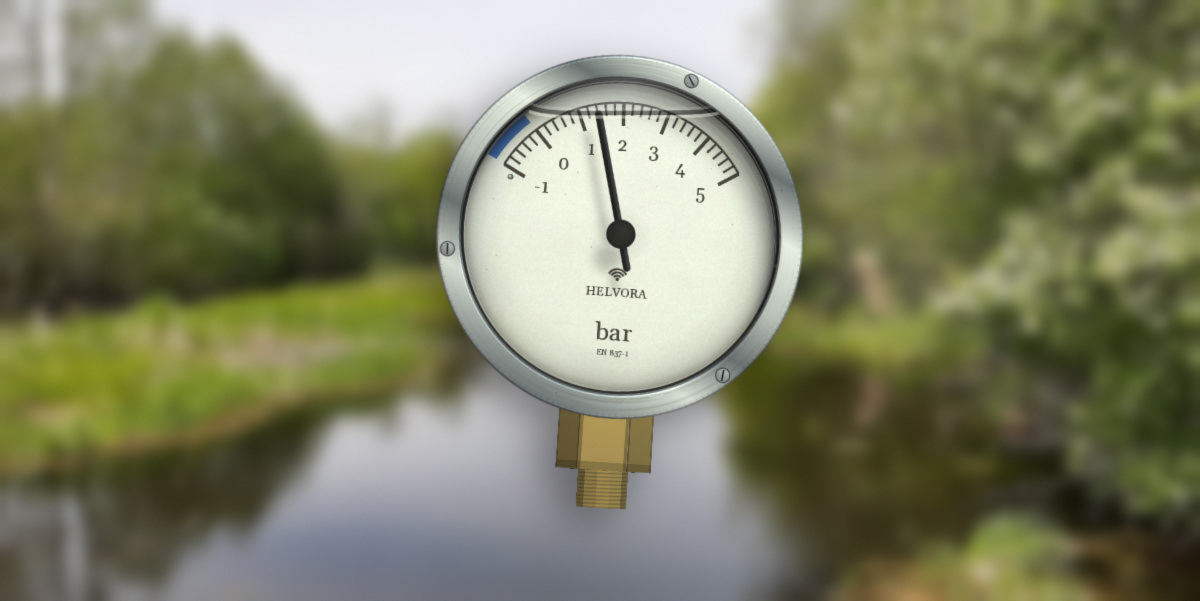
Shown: 1.4 bar
